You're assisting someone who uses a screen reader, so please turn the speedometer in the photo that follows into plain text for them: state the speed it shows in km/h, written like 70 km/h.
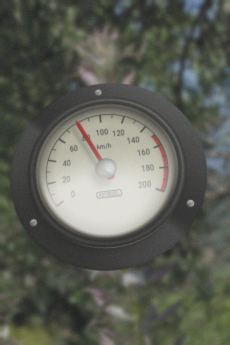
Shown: 80 km/h
